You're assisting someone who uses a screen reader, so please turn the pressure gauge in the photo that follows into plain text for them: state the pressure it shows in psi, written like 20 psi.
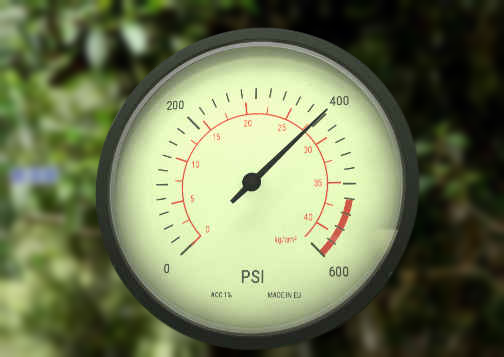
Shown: 400 psi
